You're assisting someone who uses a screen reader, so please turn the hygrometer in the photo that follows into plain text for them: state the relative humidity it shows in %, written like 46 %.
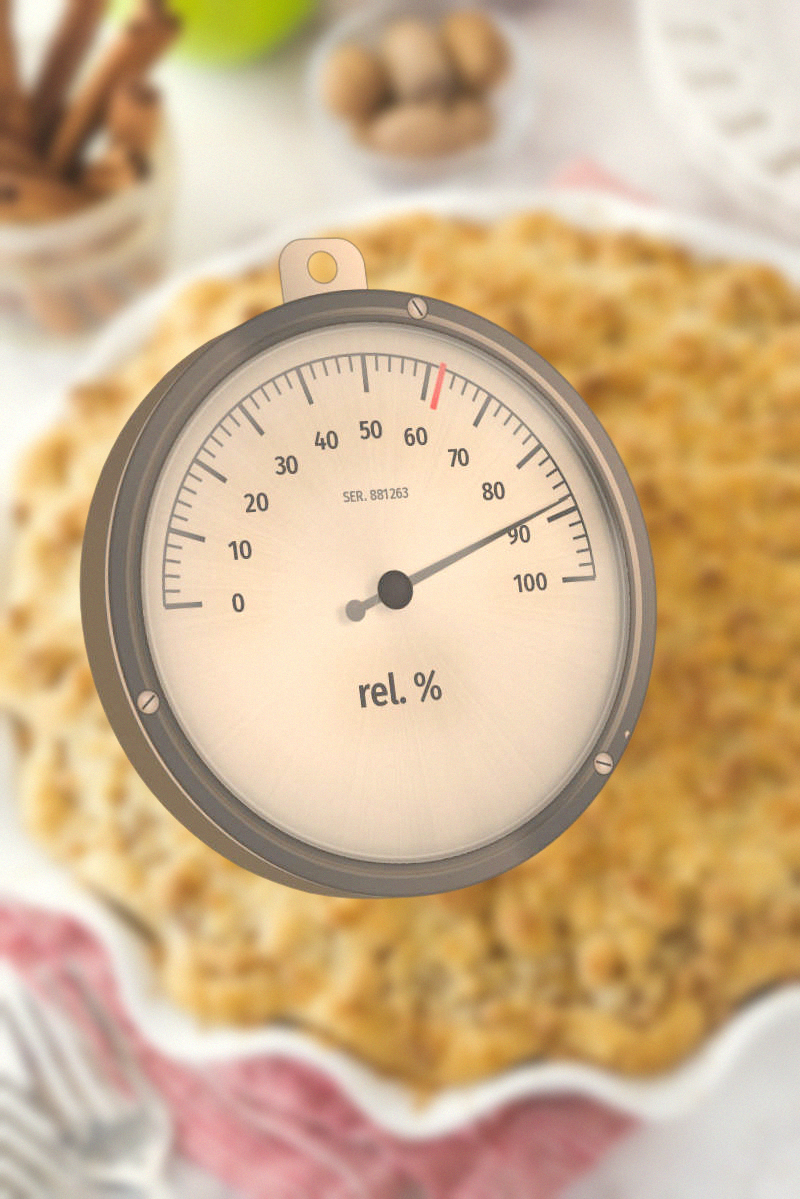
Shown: 88 %
